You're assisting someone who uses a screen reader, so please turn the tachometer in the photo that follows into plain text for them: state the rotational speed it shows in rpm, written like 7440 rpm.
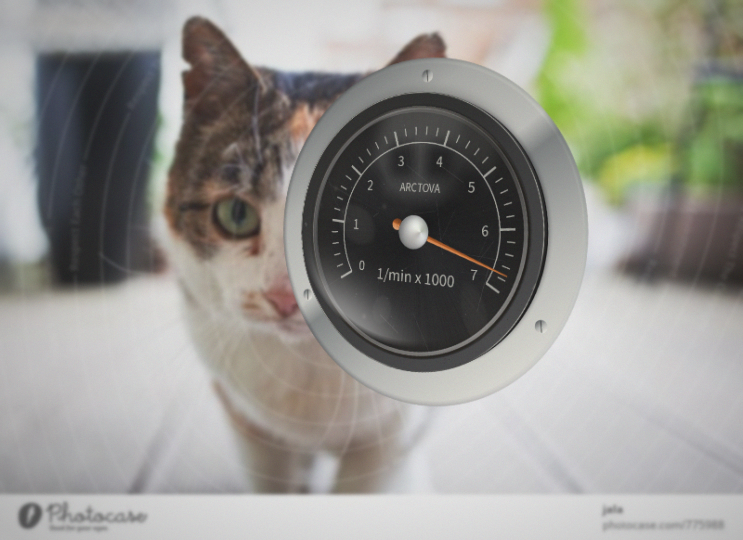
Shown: 6700 rpm
